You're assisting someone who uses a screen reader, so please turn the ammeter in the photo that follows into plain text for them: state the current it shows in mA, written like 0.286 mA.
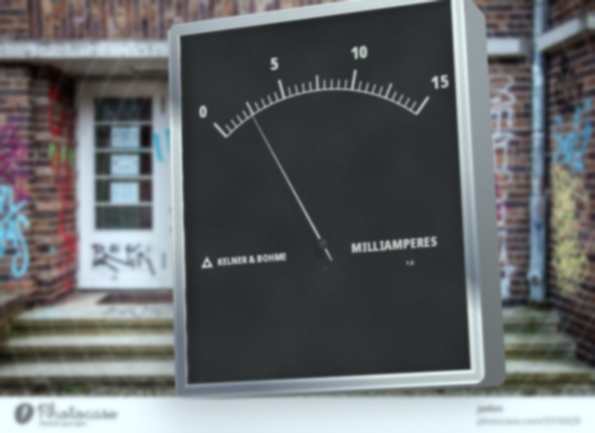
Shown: 2.5 mA
